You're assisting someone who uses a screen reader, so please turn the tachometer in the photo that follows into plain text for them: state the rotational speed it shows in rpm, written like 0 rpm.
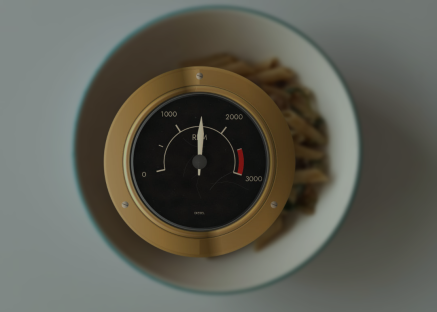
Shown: 1500 rpm
